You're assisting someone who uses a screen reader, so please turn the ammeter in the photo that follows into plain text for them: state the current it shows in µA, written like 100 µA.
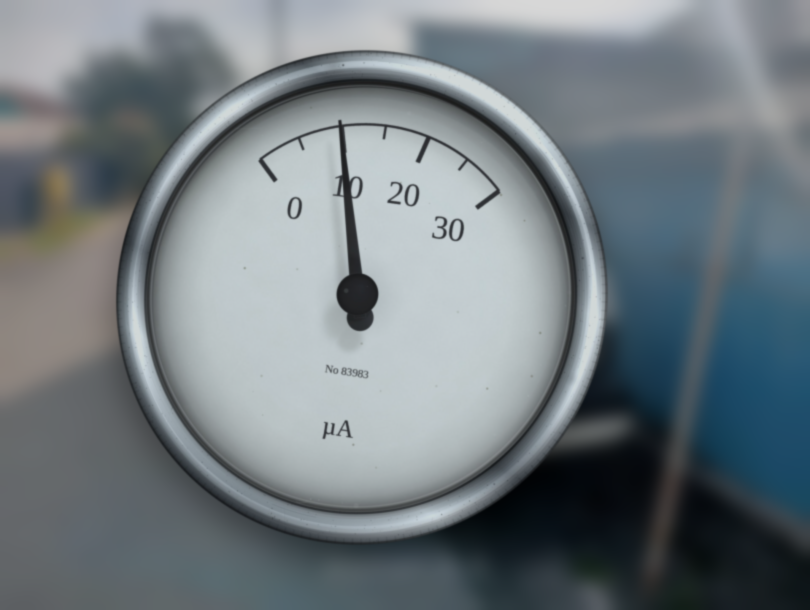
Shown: 10 µA
